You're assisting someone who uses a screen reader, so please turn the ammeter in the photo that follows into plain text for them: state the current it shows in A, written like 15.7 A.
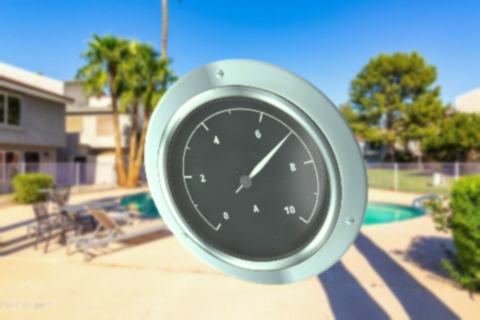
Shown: 7 A
